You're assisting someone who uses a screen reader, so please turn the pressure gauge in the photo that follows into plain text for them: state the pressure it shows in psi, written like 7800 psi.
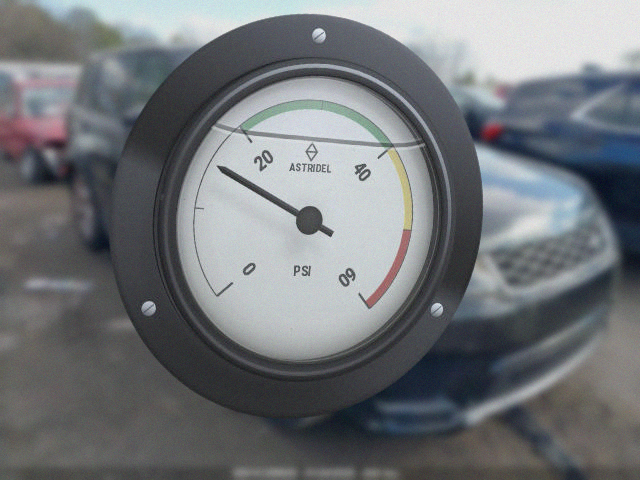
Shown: 15 psi
